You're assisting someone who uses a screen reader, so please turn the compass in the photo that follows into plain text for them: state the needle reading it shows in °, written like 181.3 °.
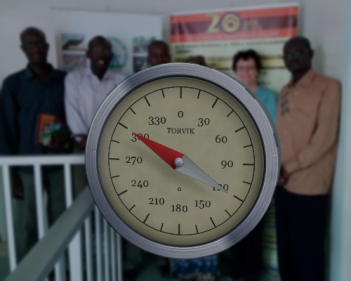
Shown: 300 °
